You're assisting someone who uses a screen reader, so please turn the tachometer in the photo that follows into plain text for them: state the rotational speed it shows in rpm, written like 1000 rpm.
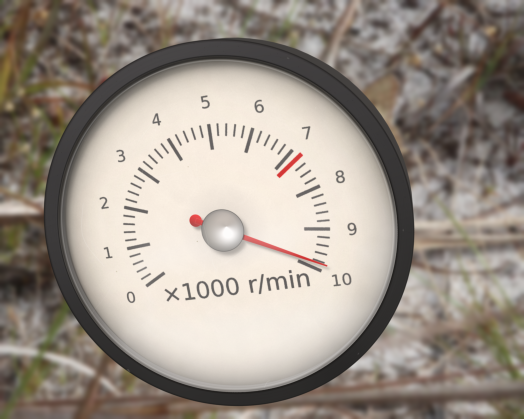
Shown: 9800 rpm
